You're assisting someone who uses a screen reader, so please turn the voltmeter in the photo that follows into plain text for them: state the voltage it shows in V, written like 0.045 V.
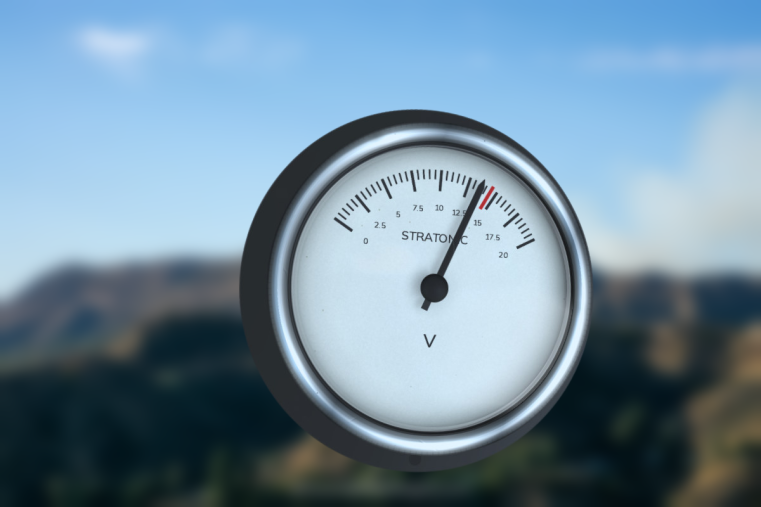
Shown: 13.5 V
